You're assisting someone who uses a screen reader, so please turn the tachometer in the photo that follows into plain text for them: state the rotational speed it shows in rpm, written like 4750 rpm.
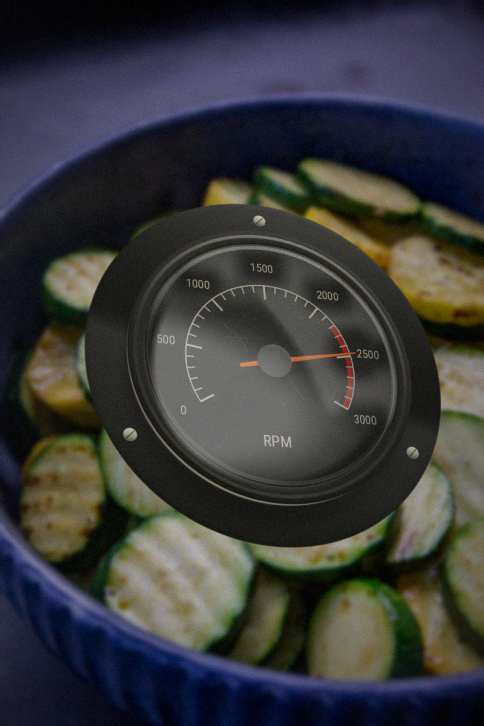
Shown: 2500 rpm
